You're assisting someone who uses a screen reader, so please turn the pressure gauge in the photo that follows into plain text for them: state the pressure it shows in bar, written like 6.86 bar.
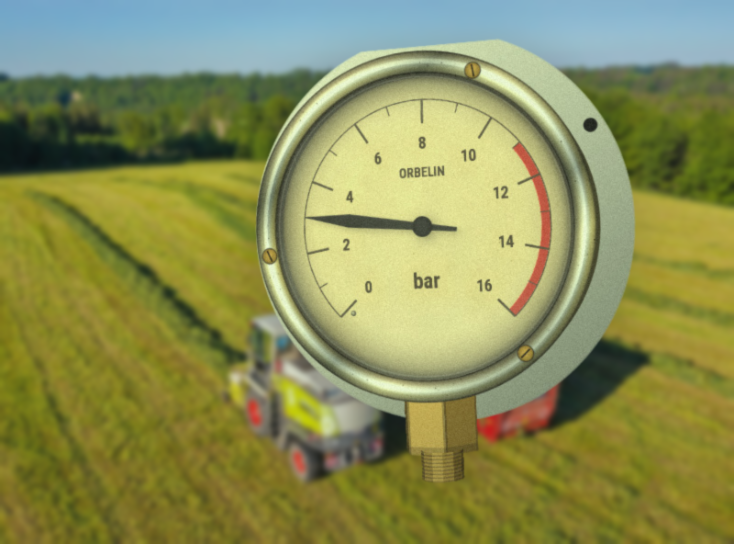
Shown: 3 bar
